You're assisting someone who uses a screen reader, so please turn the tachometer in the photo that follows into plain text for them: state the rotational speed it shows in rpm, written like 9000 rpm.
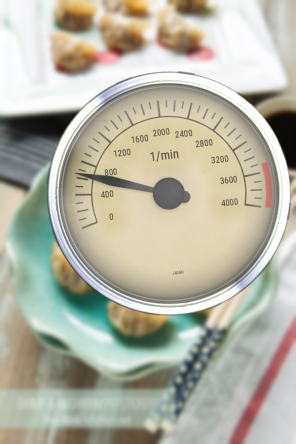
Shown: 650 rpm
